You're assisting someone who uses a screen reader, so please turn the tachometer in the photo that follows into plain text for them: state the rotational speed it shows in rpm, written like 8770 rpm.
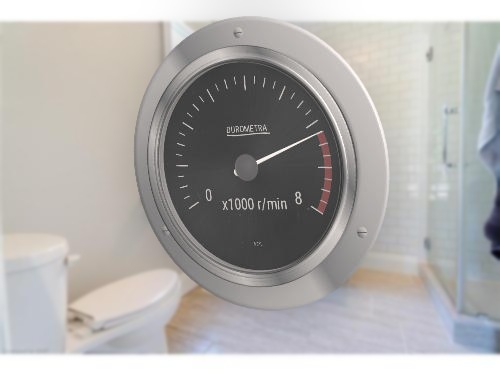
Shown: 6250 rpm
